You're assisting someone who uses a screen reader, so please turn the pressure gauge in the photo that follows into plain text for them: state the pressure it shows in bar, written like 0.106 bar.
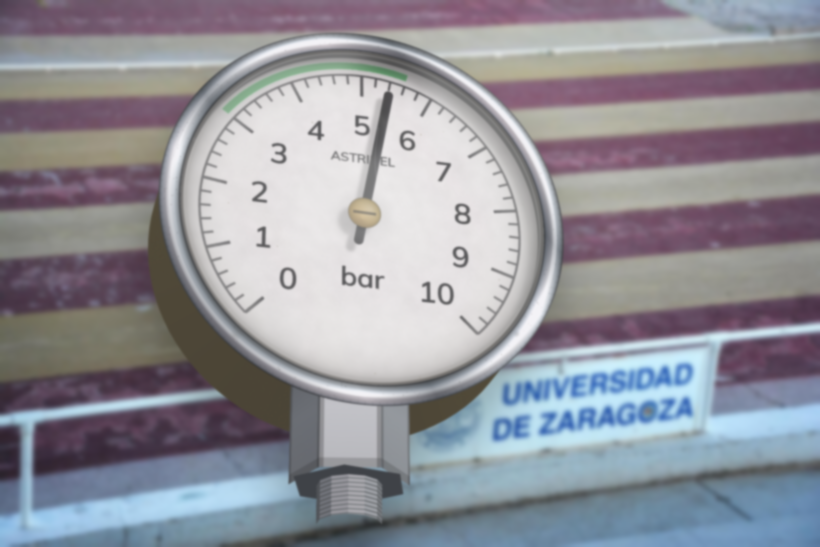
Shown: 5.4 bar
